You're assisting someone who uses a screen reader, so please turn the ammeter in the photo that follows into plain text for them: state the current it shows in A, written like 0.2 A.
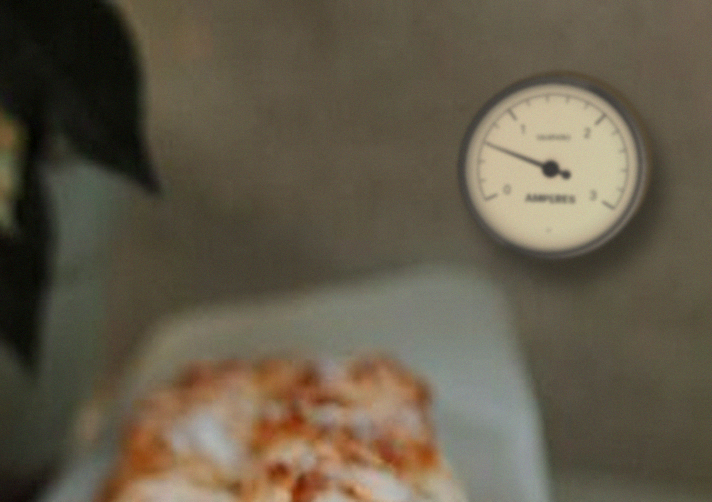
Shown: 0.6 A
